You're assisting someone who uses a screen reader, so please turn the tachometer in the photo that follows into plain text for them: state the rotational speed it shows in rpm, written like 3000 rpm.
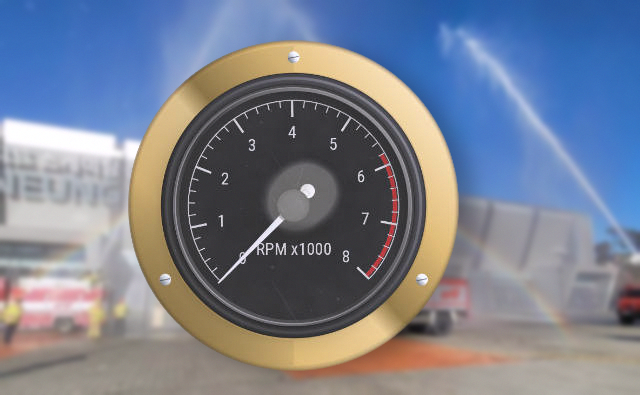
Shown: 0 rpm
